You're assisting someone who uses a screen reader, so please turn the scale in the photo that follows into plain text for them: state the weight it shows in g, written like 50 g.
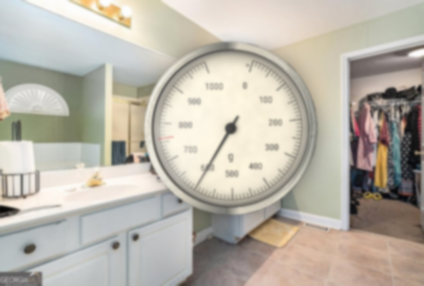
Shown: 600 g
